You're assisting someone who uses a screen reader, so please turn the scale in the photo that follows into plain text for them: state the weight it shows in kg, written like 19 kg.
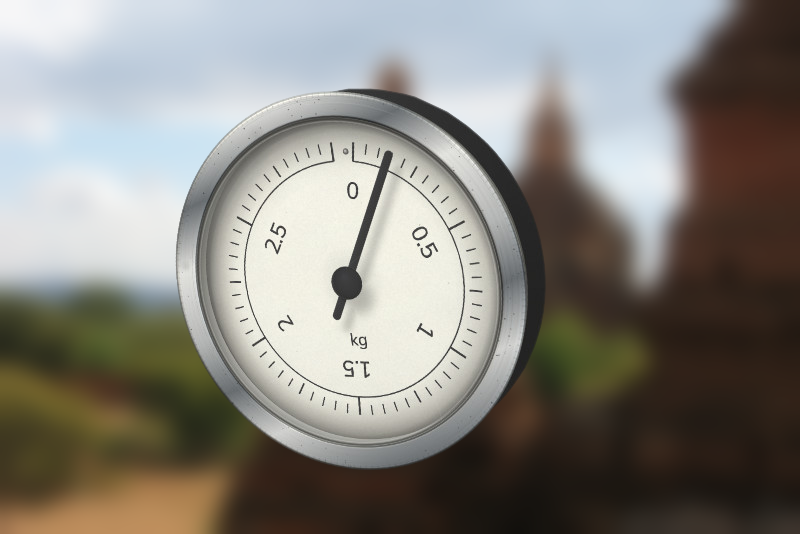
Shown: 0.15 kg
